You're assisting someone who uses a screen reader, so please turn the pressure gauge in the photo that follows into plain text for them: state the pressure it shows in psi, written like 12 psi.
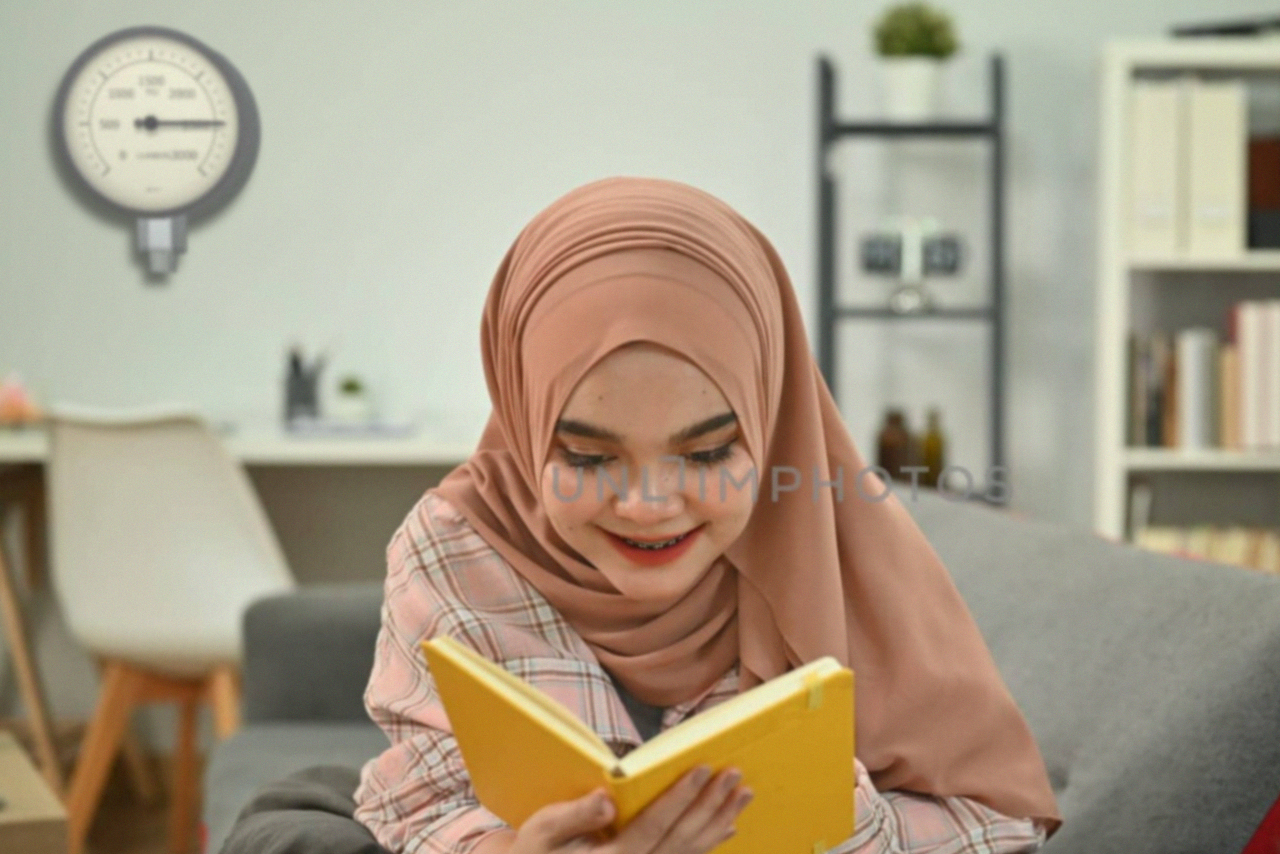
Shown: 2500 psi
